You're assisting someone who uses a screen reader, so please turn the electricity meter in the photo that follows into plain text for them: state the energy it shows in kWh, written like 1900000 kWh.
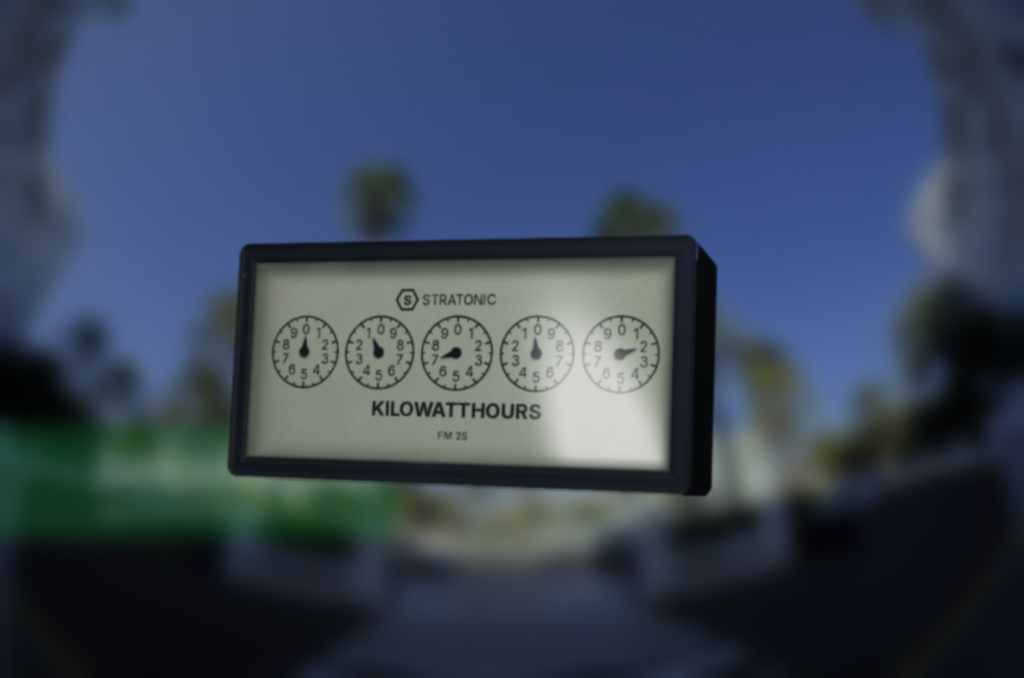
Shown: 702 kWh
